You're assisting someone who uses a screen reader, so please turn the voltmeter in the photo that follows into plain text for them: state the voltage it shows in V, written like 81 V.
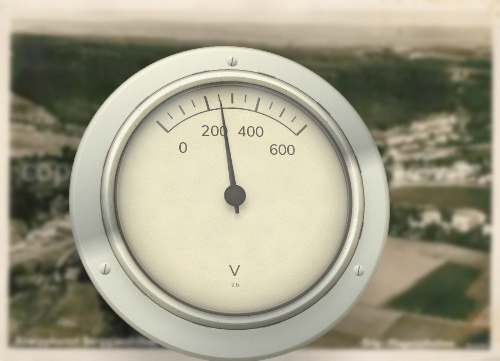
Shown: 250 V
